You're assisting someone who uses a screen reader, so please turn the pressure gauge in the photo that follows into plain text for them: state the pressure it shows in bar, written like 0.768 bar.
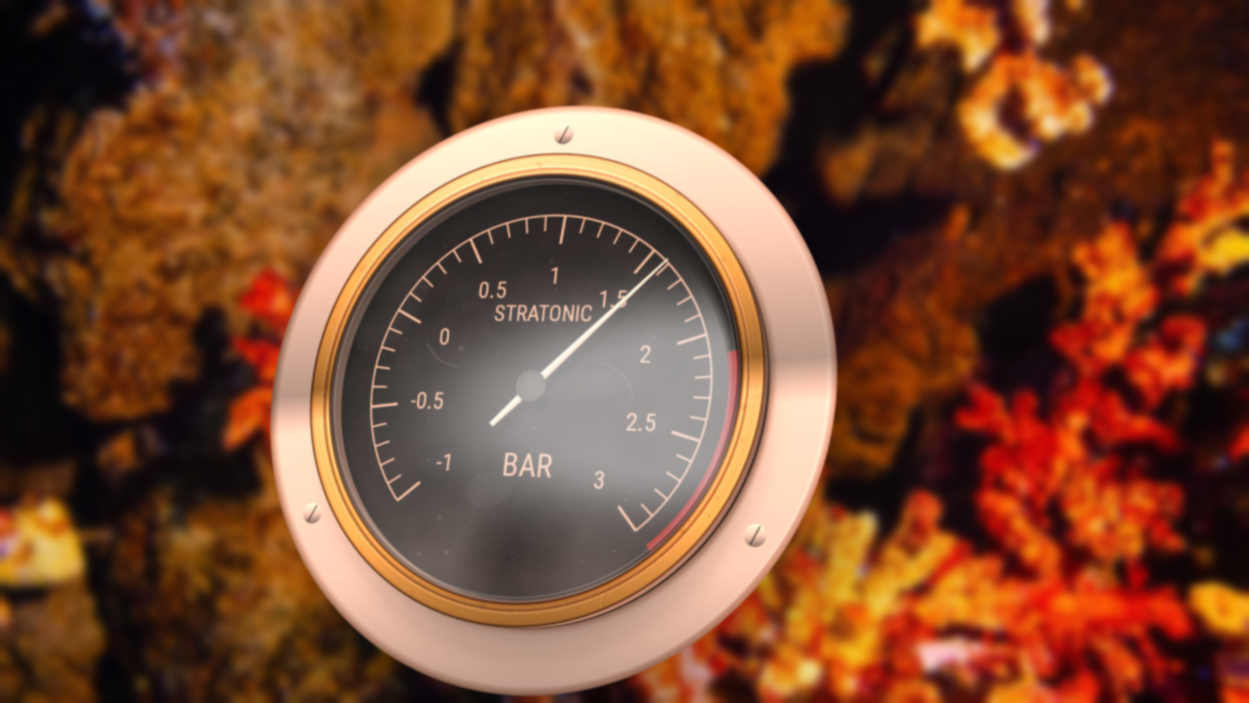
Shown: 1.6 bar
